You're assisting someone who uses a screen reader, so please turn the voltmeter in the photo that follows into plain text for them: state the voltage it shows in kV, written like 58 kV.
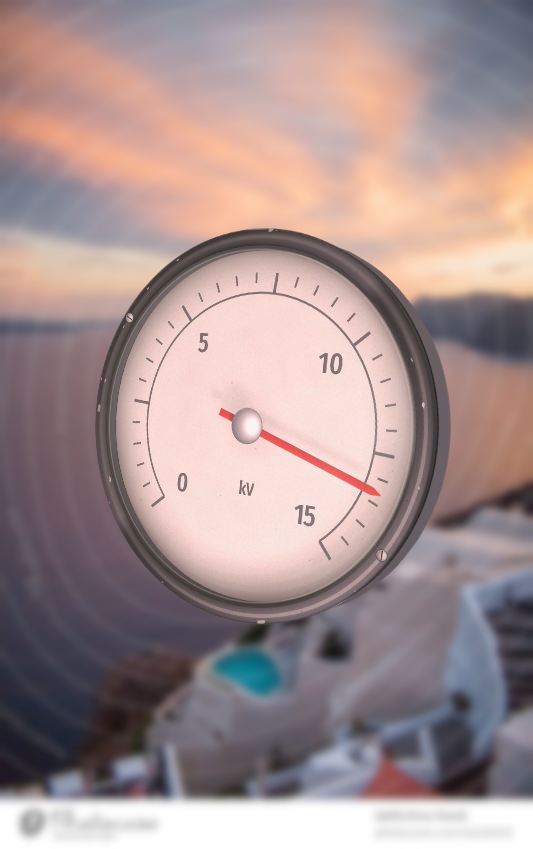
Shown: 13.25 kV
